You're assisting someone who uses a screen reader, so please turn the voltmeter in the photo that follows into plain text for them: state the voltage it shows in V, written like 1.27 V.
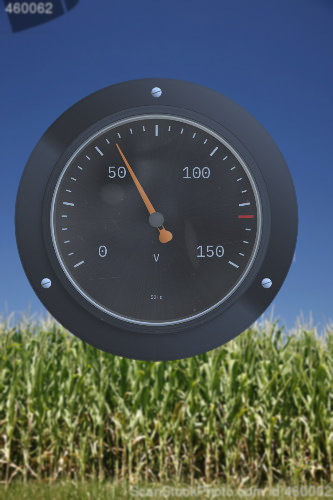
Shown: 57.5 V
